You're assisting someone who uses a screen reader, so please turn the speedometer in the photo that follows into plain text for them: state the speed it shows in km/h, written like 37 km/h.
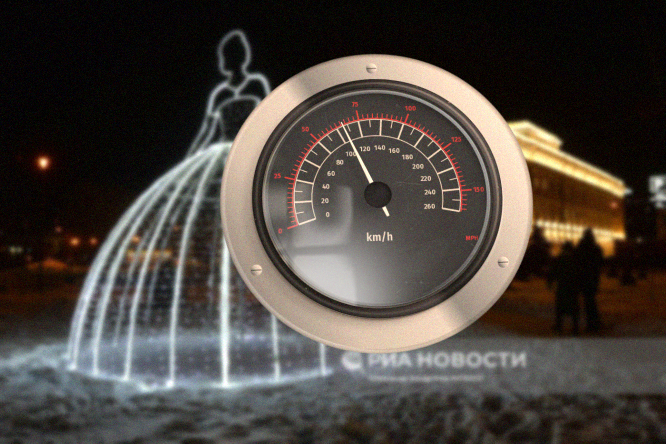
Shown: 105 km/h
